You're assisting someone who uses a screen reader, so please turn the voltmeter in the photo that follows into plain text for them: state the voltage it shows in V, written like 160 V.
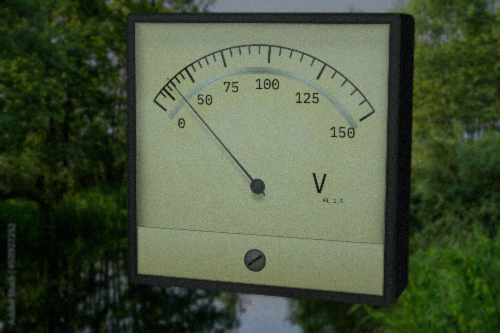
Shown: 35 V
